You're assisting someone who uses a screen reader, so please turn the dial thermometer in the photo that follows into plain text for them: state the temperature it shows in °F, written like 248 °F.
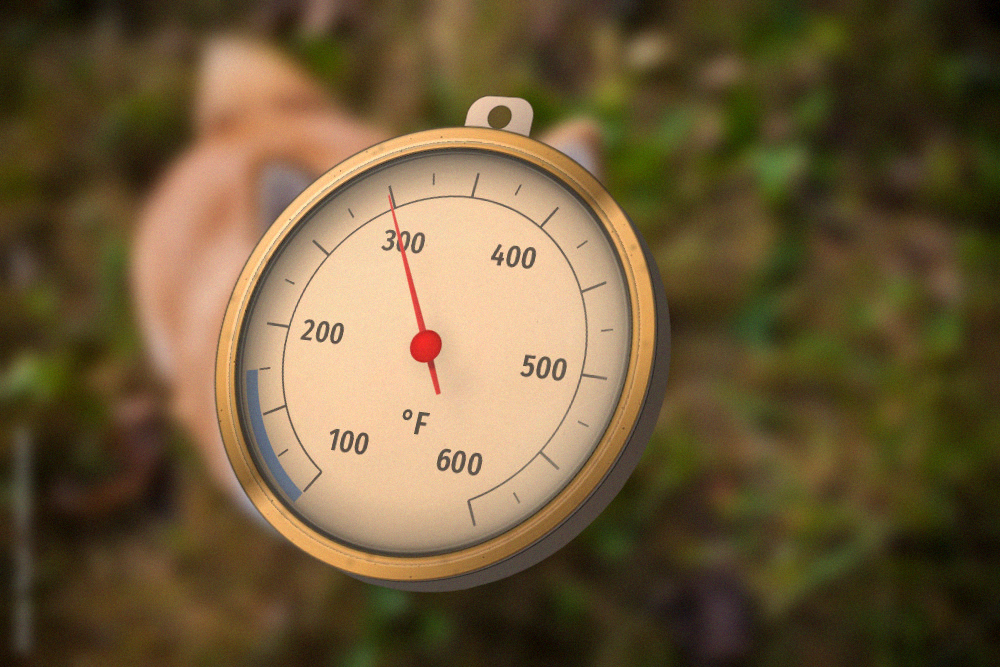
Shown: 300 °F
